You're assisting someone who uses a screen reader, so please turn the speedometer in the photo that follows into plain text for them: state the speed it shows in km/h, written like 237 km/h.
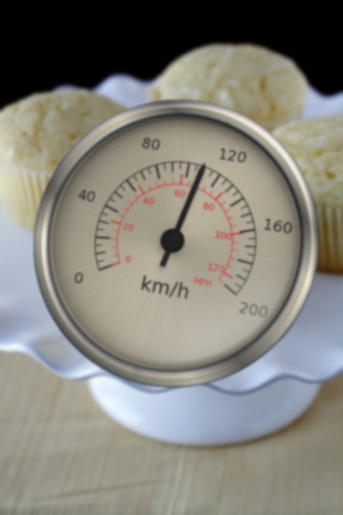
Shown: 110 km/h
